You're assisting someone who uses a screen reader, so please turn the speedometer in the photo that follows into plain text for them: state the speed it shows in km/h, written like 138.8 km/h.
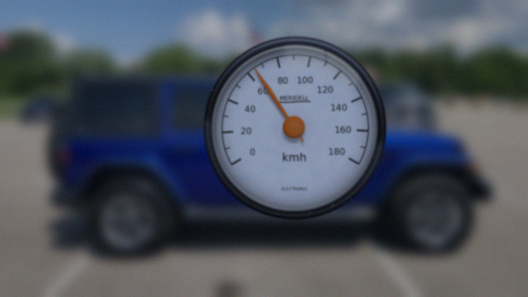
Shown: 65 km/h
